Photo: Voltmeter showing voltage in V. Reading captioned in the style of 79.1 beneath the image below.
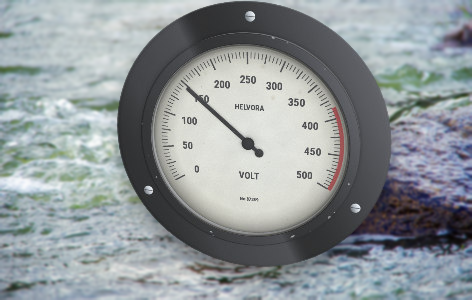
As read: 150
